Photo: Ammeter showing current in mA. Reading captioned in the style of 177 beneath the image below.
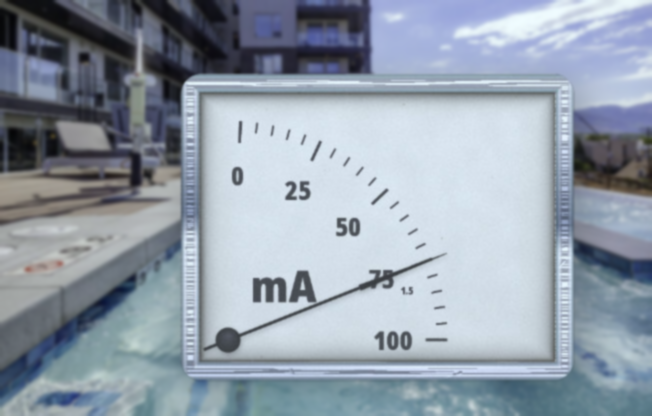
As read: 75
